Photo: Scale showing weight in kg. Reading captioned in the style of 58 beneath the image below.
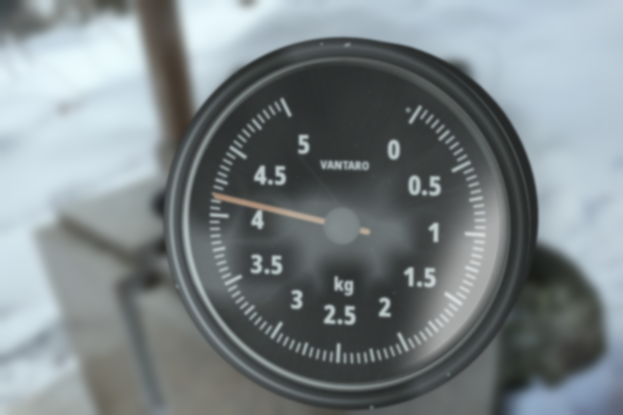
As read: 4.15
